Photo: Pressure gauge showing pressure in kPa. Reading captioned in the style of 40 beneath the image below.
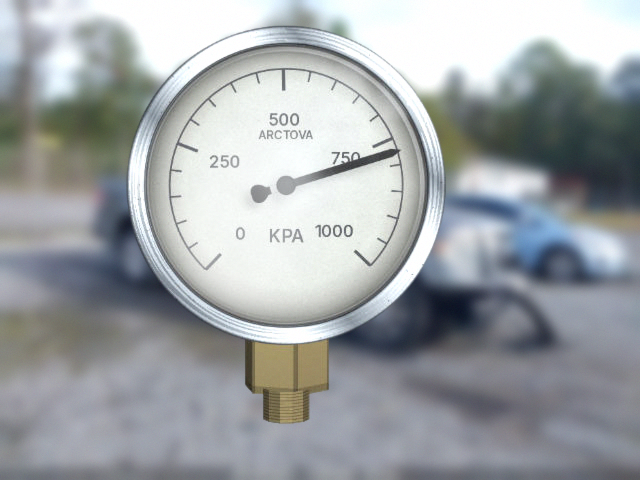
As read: 775
